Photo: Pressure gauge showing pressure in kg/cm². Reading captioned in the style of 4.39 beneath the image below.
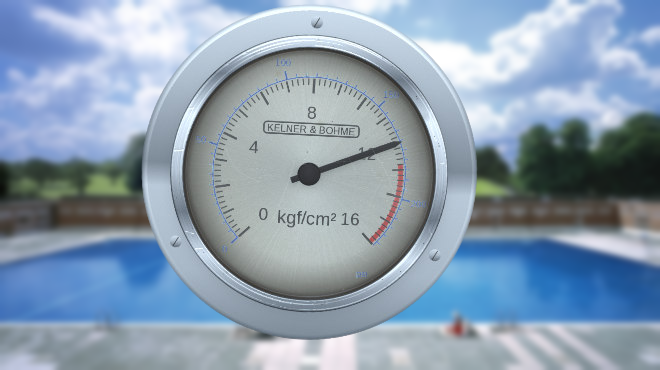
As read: 12
